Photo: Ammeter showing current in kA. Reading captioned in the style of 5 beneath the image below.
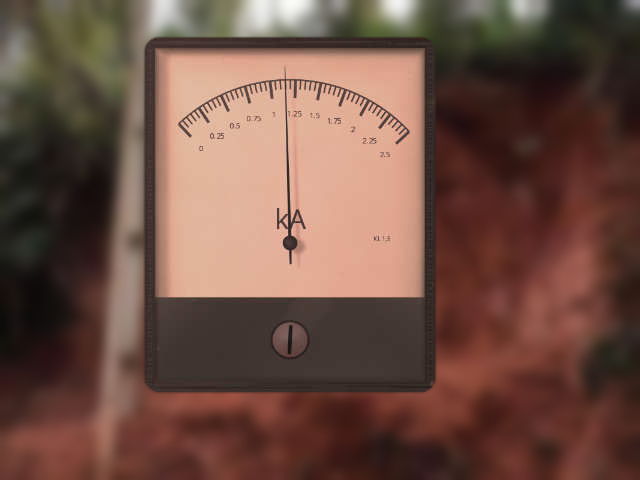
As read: 1.15
